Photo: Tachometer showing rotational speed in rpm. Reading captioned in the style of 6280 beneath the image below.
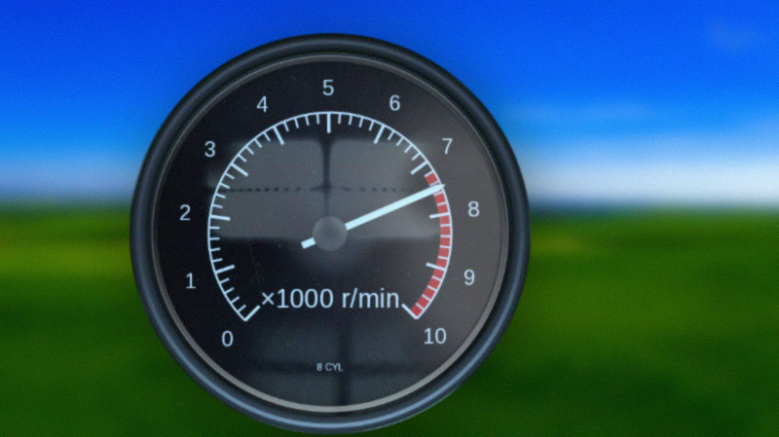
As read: 7500
